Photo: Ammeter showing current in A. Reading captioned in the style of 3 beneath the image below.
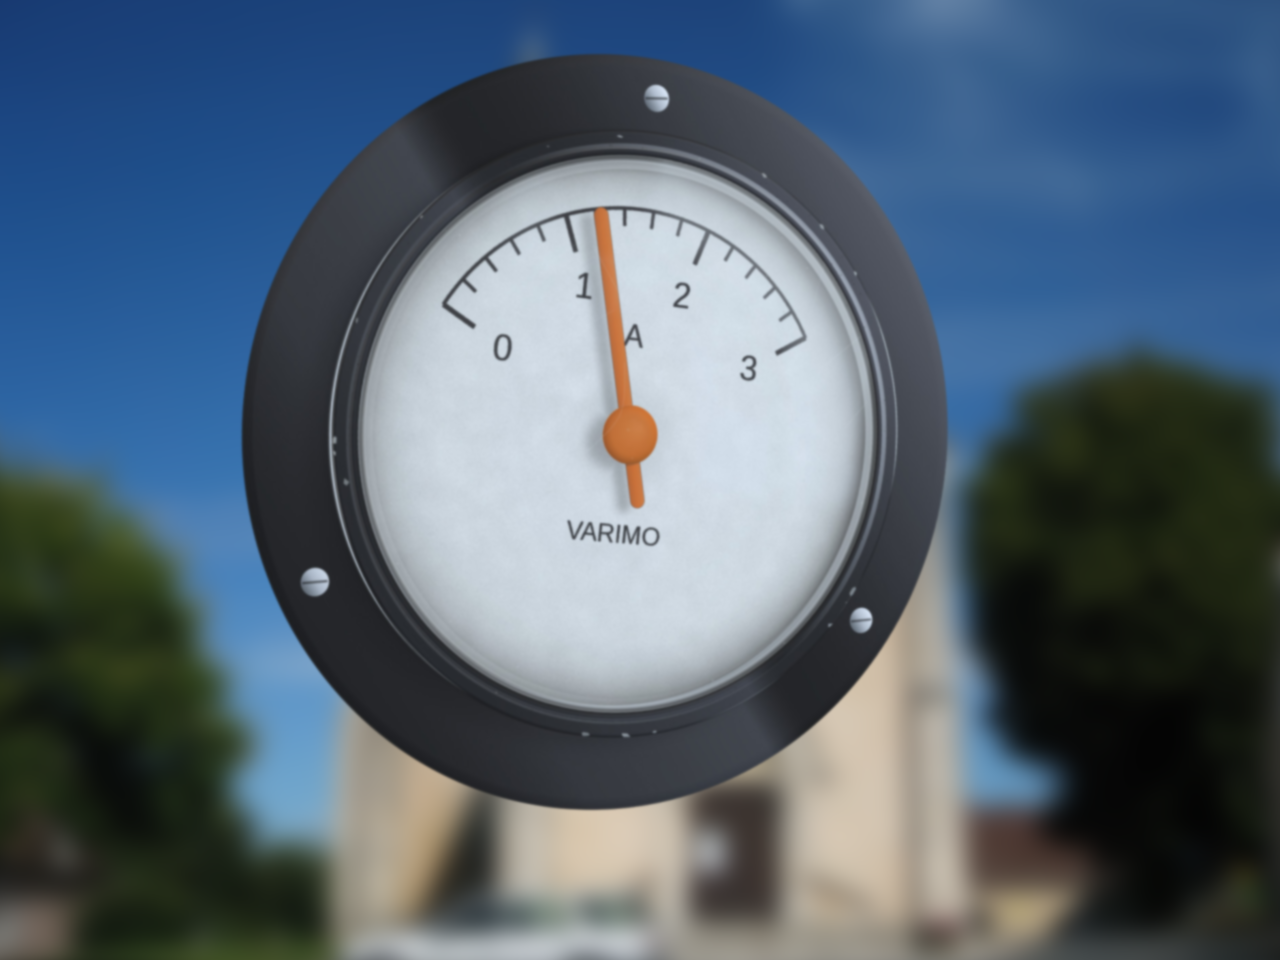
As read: 1.2
